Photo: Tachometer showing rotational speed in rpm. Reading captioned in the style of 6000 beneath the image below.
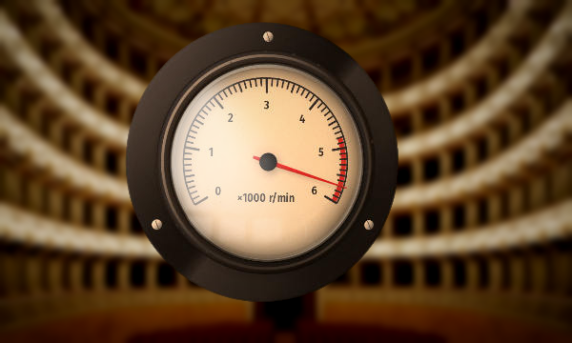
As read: 5700
